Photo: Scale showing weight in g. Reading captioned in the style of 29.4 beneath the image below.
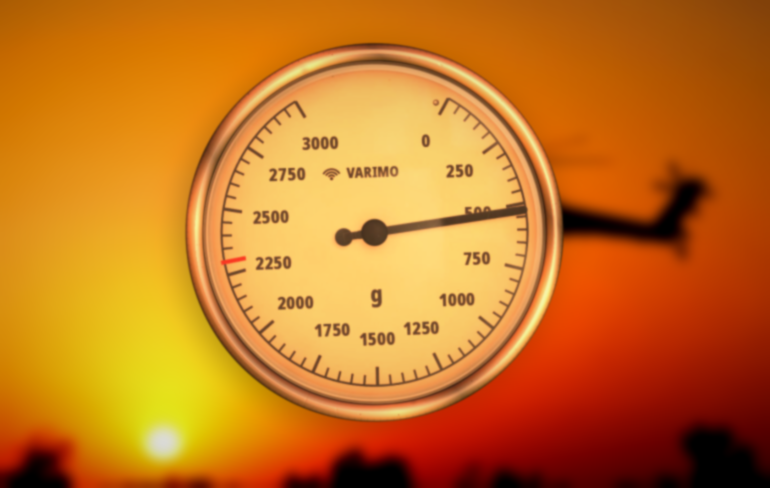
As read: 525
